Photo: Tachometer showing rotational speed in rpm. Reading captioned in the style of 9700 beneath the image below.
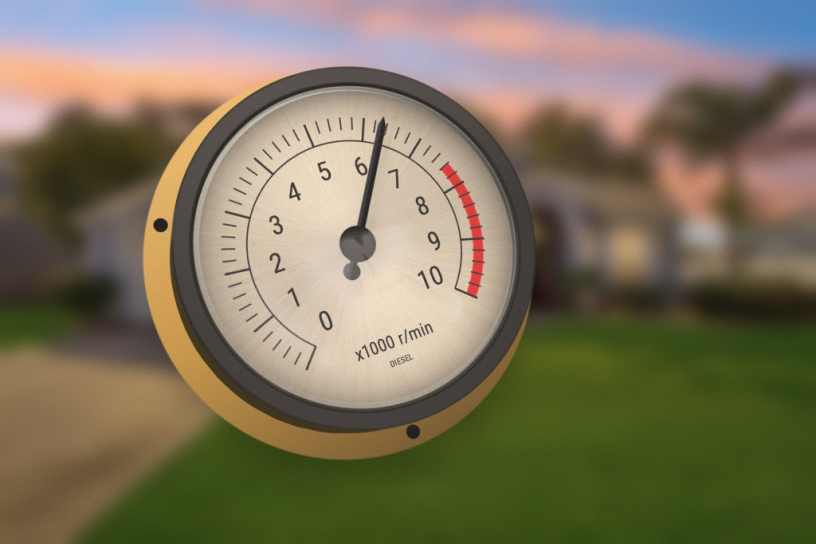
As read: 6300
